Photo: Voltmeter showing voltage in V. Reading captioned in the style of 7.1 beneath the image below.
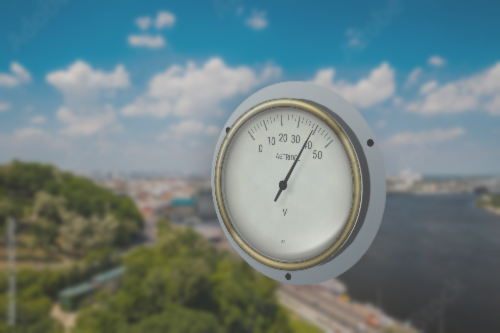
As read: 40
